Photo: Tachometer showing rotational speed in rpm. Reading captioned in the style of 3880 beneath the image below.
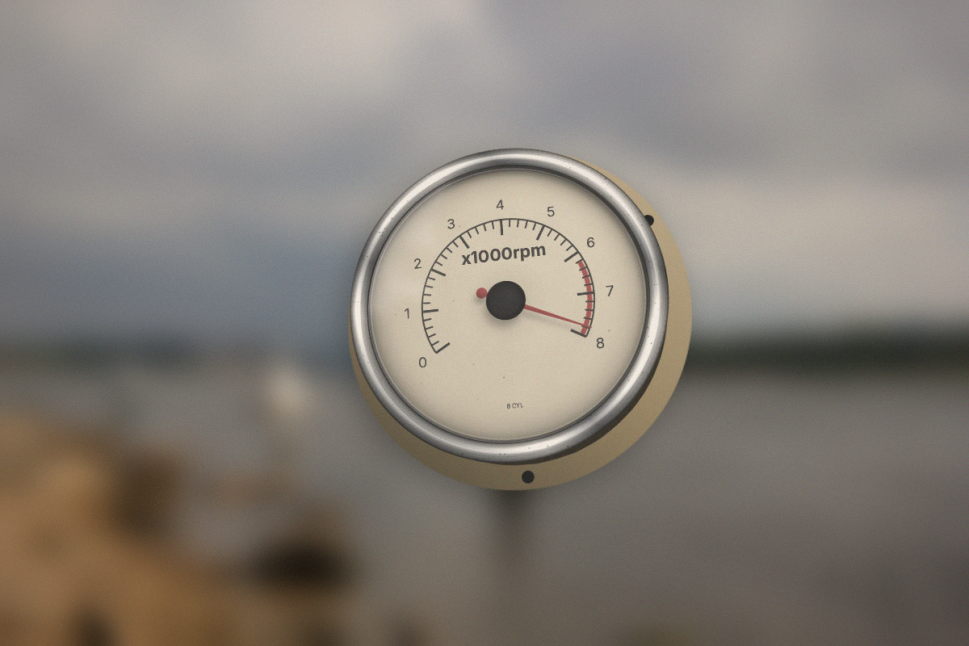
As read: 7800
